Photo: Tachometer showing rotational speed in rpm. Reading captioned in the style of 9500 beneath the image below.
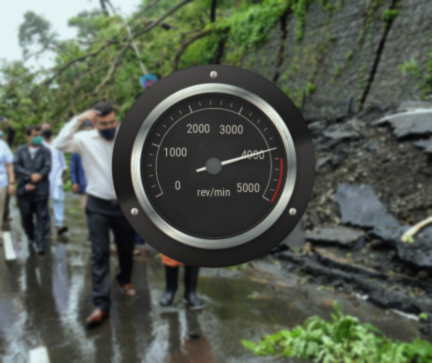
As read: 4000
